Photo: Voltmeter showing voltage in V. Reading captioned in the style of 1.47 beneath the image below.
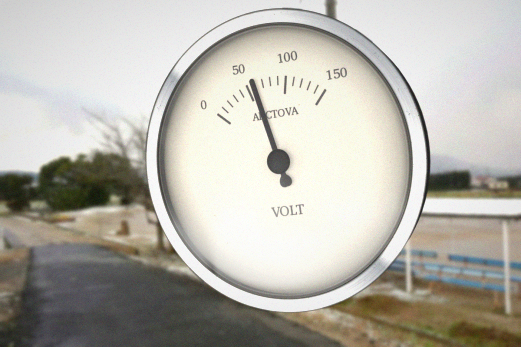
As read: 60
